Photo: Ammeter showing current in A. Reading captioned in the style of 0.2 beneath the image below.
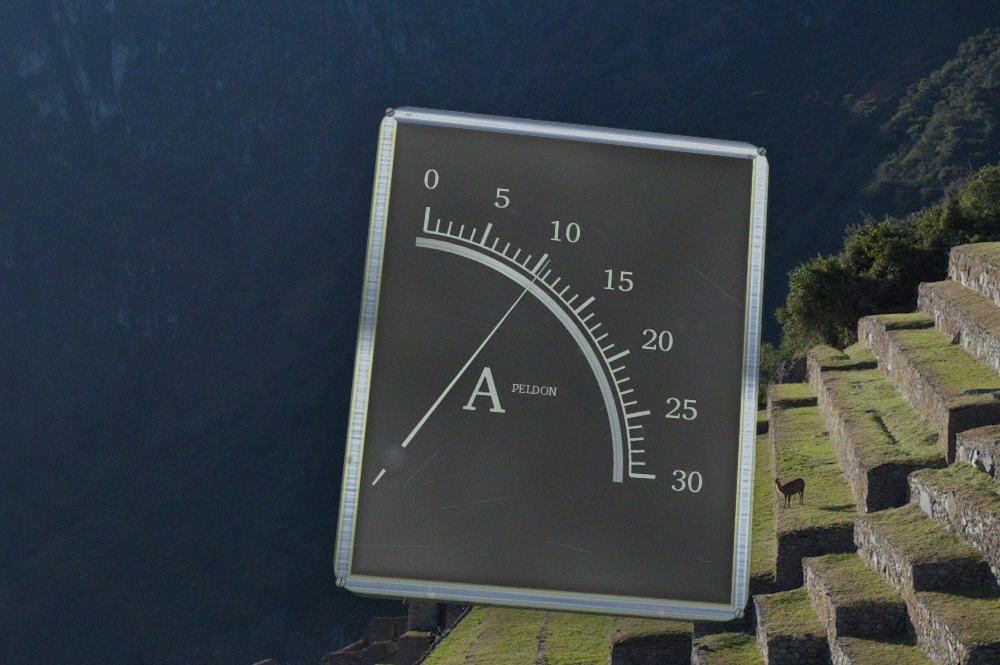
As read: 10.5
